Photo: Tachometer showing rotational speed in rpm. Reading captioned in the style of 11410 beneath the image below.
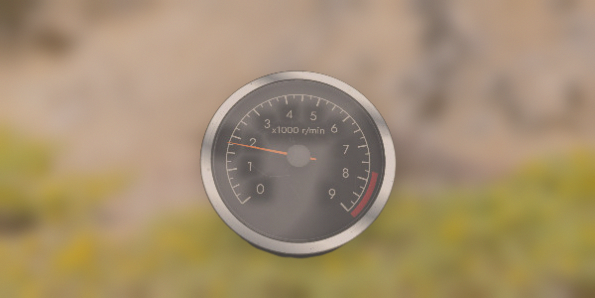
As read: 1750
